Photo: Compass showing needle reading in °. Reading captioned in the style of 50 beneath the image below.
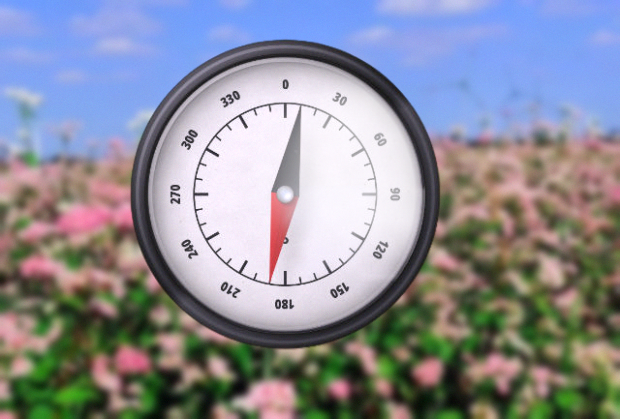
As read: 190
